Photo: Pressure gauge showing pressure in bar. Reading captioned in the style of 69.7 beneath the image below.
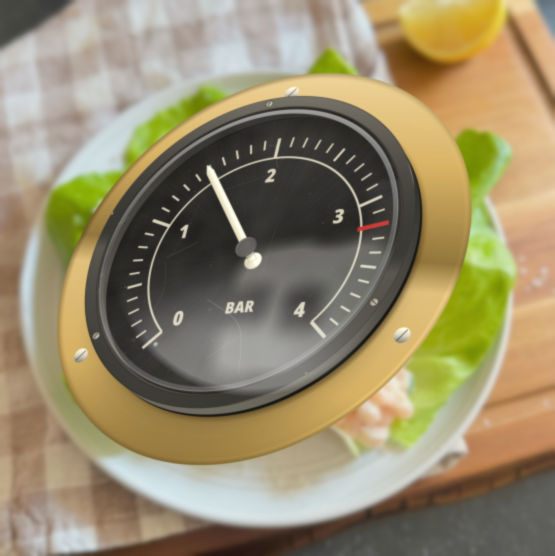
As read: 1.5
